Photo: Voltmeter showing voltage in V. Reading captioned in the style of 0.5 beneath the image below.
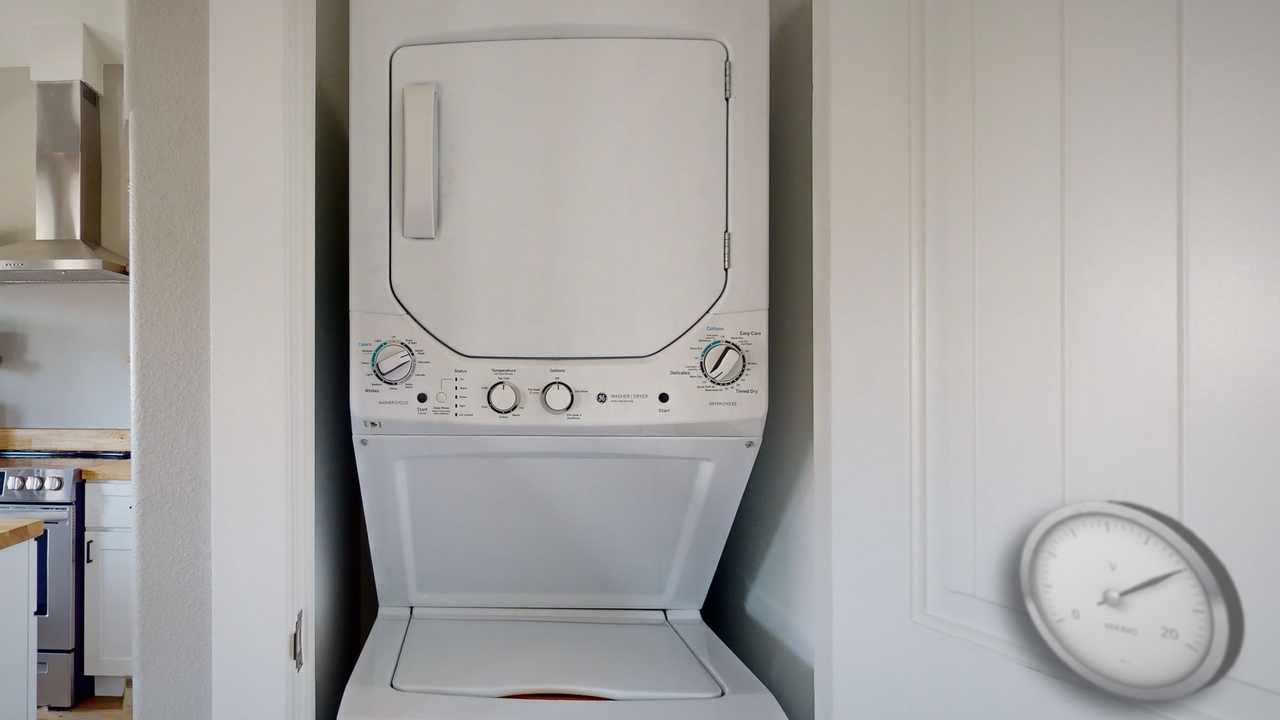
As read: 15
